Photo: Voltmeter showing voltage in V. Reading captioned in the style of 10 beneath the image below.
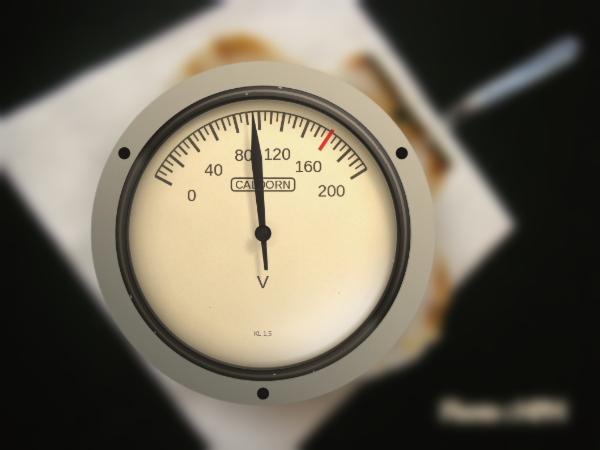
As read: 95
